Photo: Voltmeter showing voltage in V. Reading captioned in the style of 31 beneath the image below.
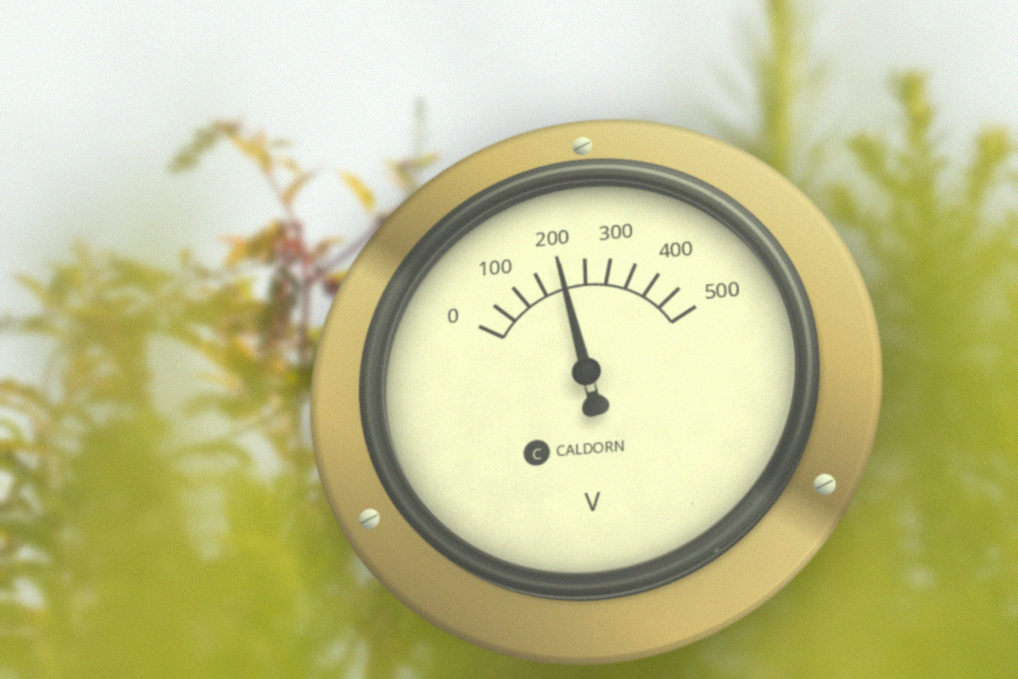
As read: 200
